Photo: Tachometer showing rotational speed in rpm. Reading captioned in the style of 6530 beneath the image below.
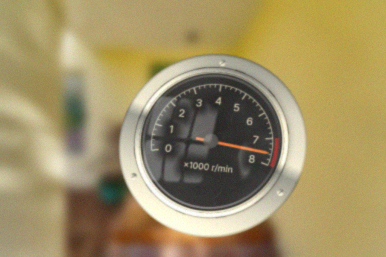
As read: 7600
